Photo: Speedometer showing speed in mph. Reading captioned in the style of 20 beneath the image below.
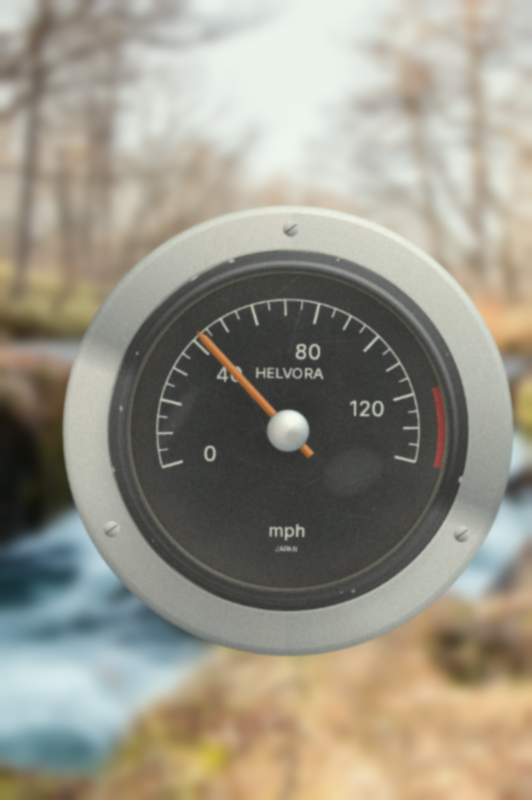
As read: 42.5
